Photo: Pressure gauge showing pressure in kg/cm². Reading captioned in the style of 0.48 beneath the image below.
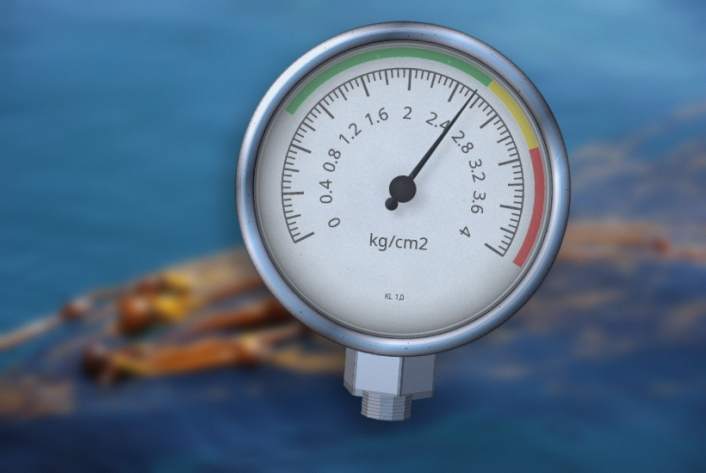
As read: 2.55
